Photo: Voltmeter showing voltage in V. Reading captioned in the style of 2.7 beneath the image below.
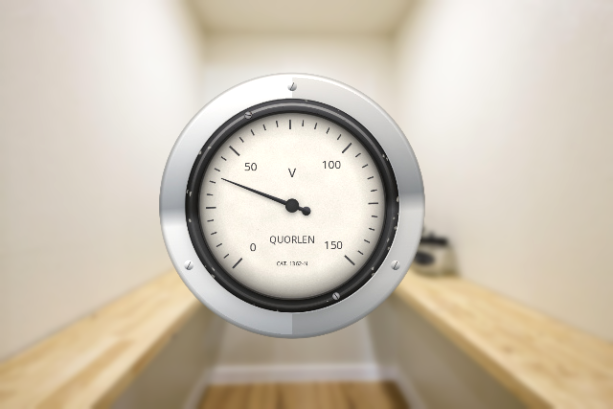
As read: 37.5
